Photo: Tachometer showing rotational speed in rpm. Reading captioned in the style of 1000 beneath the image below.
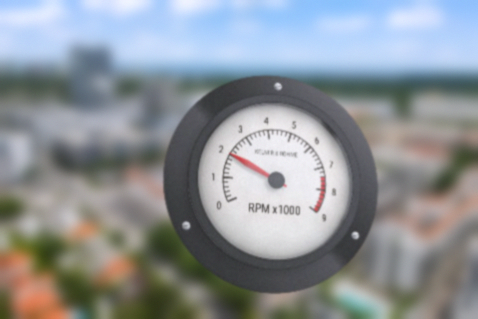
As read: 2000
